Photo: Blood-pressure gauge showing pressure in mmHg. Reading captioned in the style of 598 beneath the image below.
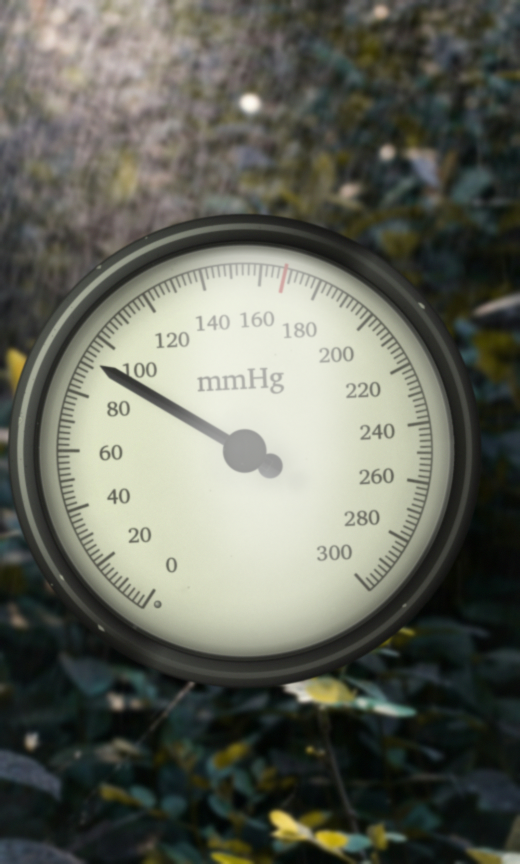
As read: 92
